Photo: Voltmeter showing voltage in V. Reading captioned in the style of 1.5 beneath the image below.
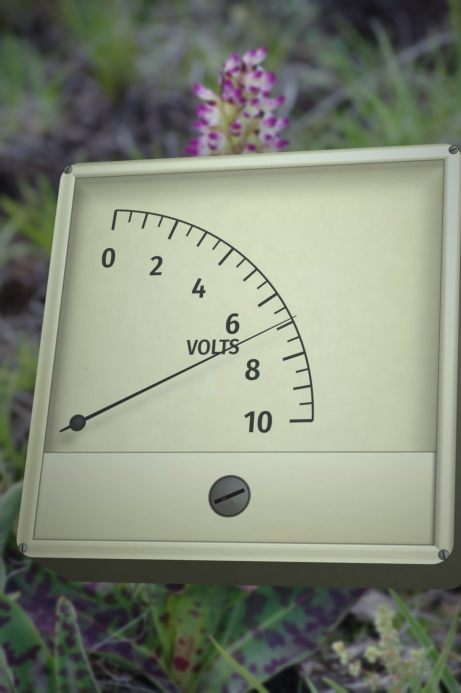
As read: 7
